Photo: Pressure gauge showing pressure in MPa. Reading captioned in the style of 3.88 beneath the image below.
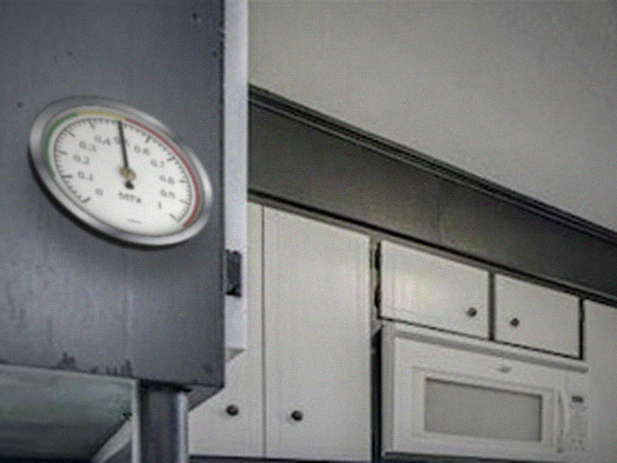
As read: 0.5
